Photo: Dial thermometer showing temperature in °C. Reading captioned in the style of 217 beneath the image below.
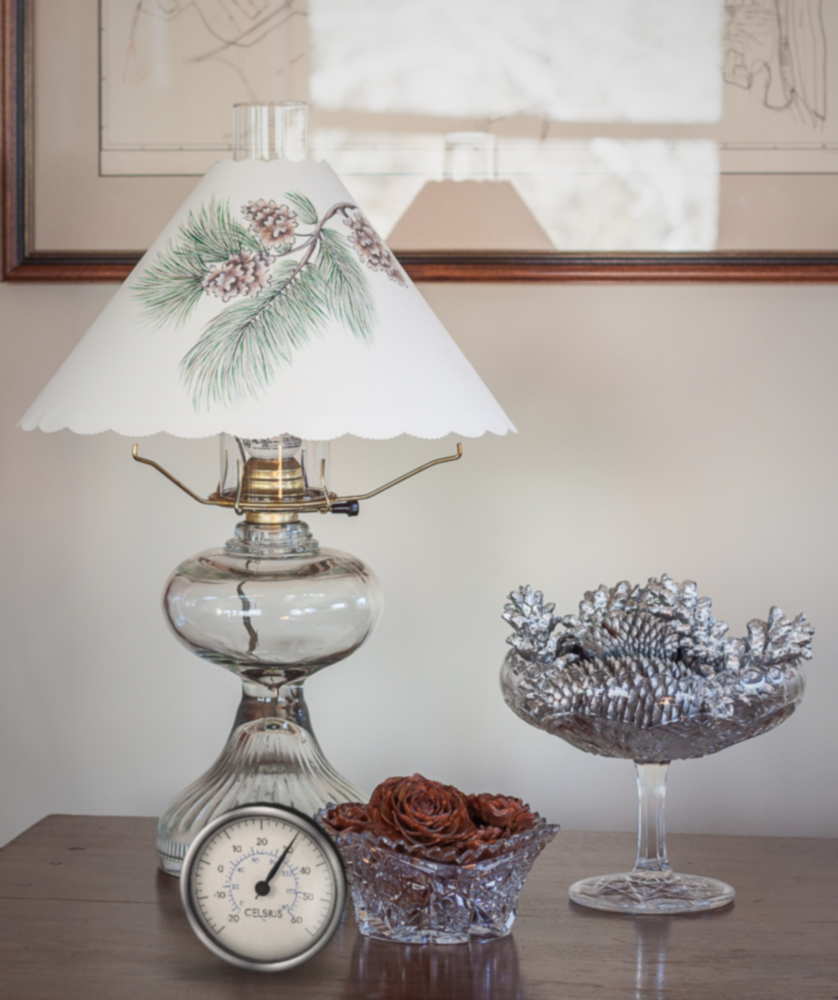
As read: 30
